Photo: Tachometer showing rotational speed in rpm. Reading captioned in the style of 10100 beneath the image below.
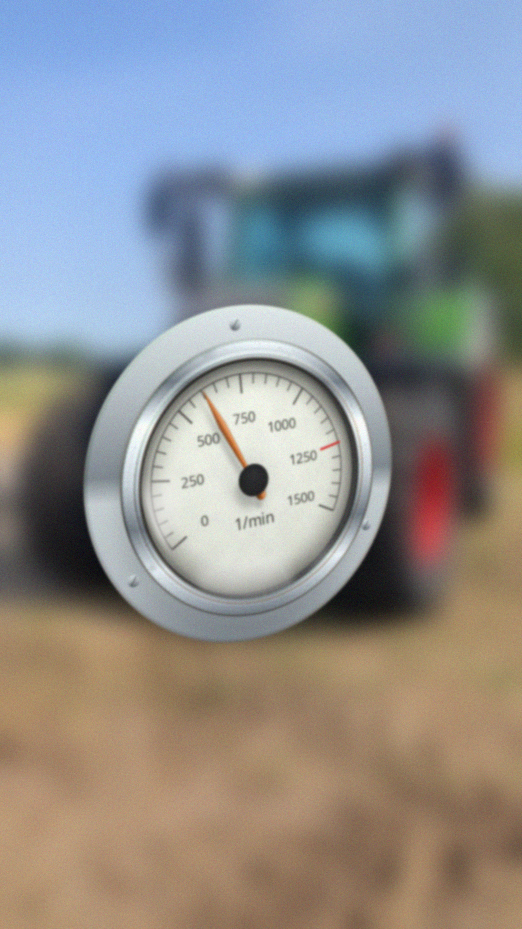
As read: 600
